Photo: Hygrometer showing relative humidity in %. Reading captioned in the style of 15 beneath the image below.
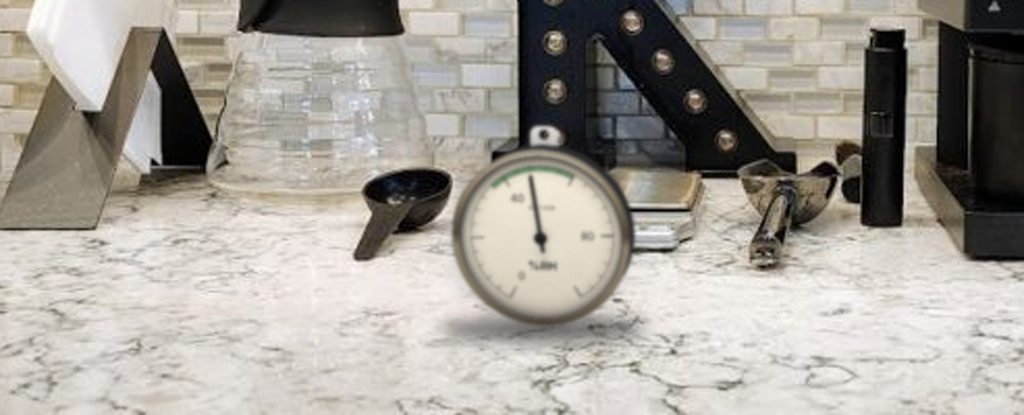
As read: 48
